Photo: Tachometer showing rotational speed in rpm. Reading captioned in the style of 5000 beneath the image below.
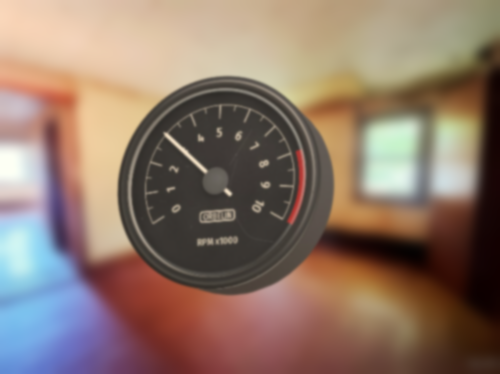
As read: 3000
